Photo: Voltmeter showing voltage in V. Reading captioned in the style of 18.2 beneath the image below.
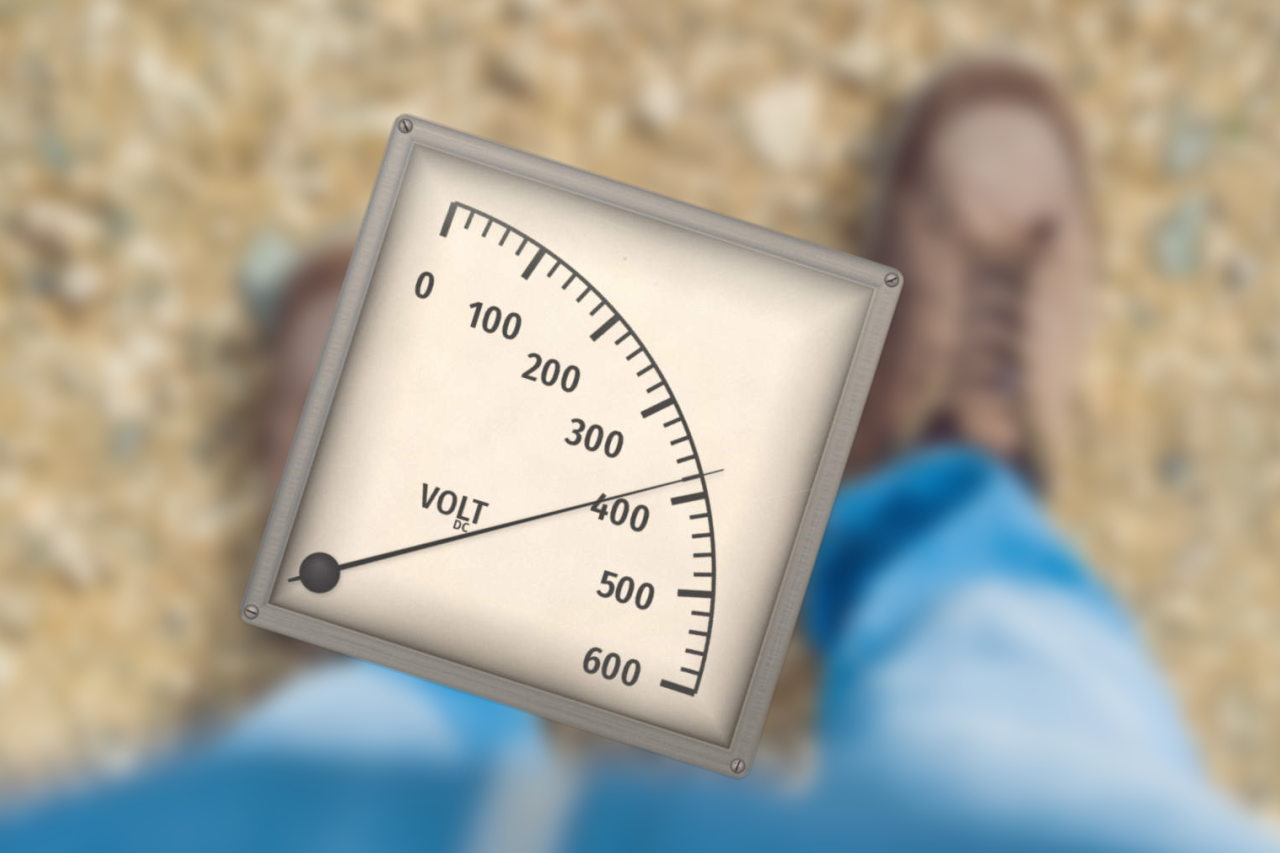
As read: 380
